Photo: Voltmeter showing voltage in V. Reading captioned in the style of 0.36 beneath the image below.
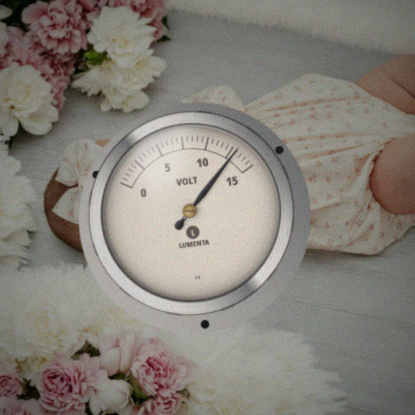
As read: 13
